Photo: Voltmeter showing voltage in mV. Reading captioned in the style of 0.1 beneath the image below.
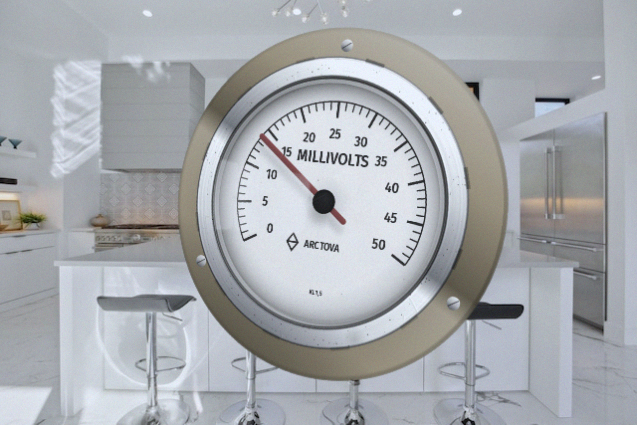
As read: 14
